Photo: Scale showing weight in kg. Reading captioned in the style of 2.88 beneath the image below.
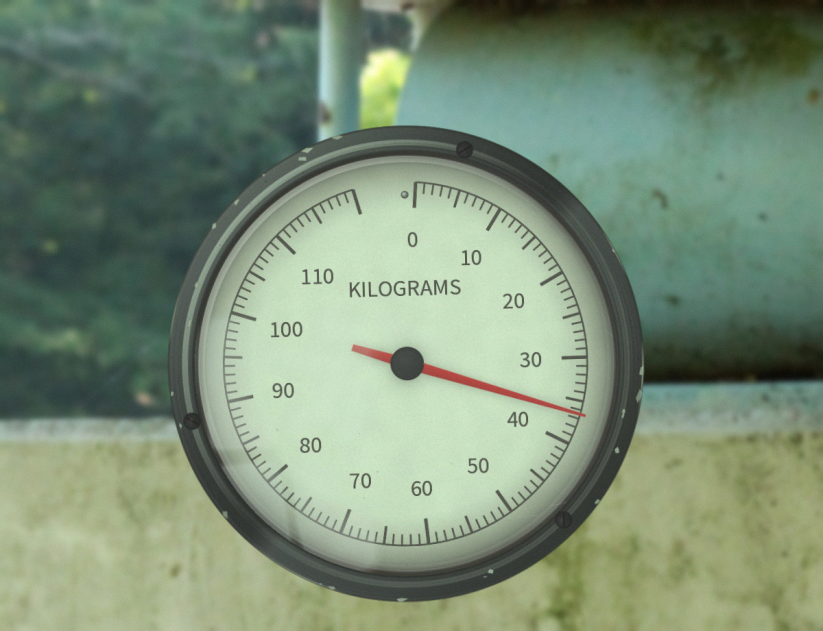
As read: 36.5
